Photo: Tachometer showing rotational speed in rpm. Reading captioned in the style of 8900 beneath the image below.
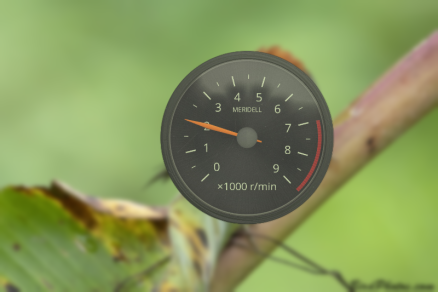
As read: 2000
